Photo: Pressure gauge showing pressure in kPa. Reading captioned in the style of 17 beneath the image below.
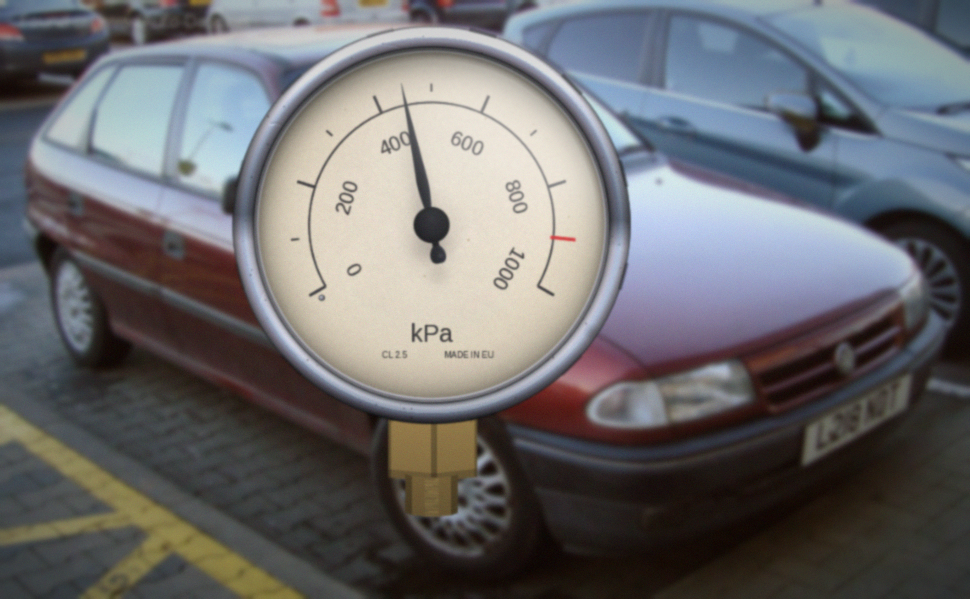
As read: 450
